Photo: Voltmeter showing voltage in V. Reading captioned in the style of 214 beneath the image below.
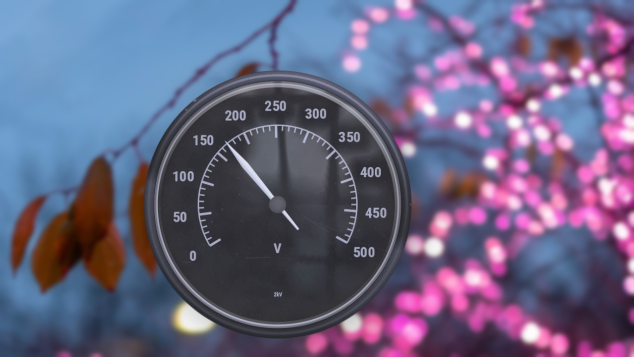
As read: 170
